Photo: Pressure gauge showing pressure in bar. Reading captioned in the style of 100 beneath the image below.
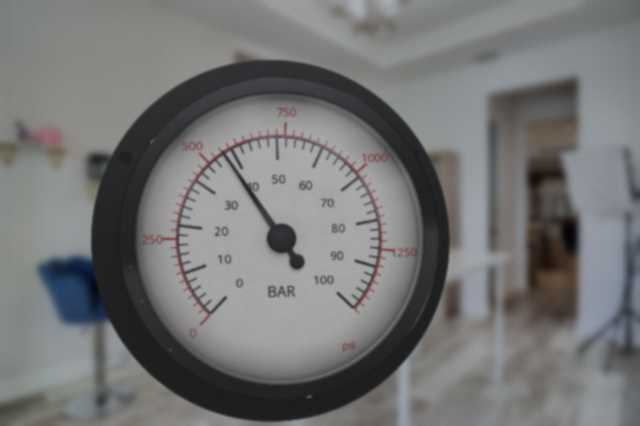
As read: 38
